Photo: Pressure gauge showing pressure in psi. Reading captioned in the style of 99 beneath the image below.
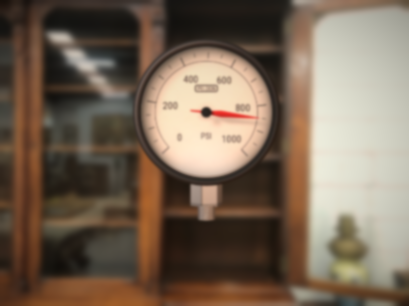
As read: 850
